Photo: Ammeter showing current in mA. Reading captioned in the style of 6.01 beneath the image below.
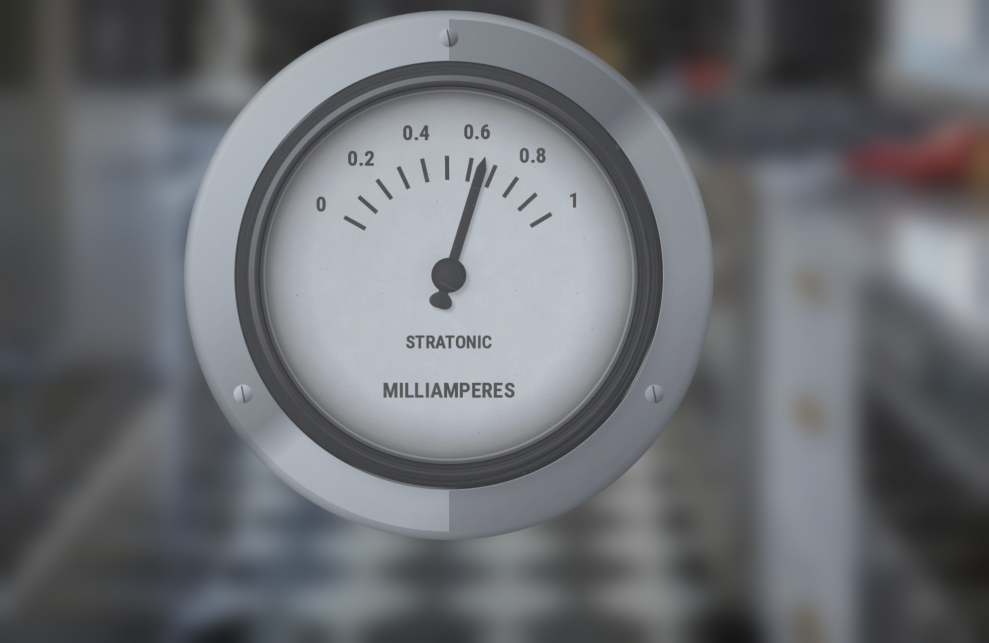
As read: 0.65
